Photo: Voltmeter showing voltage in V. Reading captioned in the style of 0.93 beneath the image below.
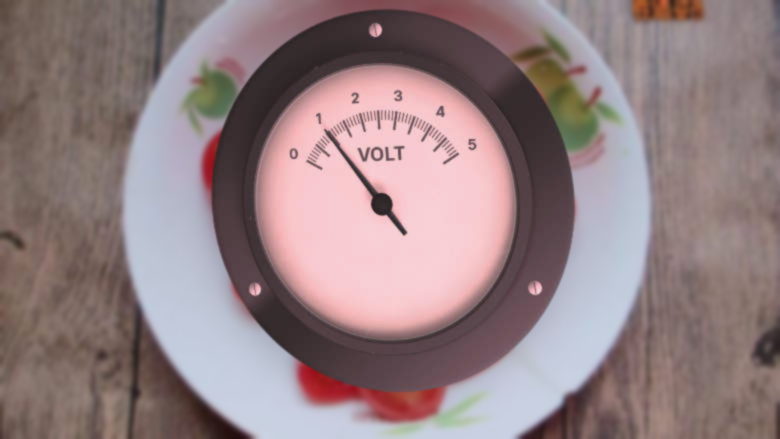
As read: 1
